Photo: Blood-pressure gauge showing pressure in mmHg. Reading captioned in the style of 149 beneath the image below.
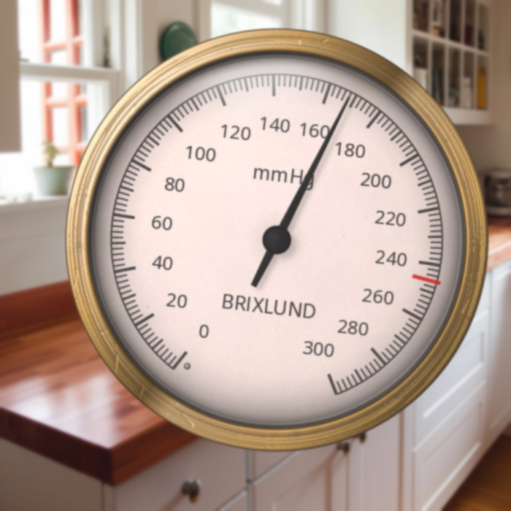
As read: 168
